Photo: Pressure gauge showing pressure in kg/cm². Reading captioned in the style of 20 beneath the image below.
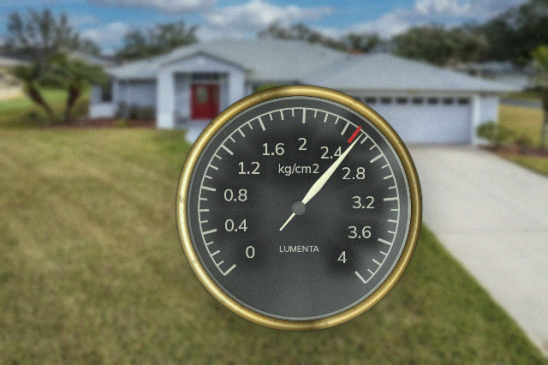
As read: 2.55
